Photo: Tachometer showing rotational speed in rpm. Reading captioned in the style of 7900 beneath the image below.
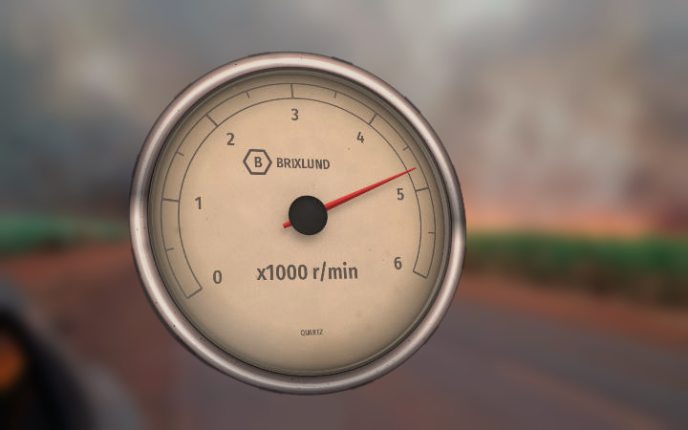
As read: 4750
